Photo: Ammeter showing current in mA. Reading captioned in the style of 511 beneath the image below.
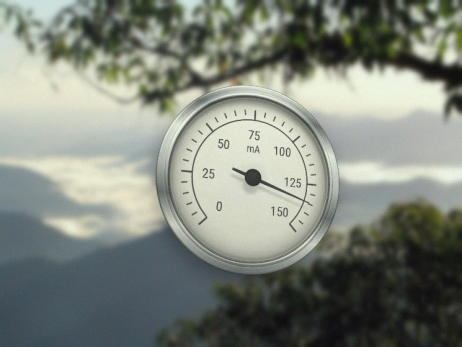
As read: 135
